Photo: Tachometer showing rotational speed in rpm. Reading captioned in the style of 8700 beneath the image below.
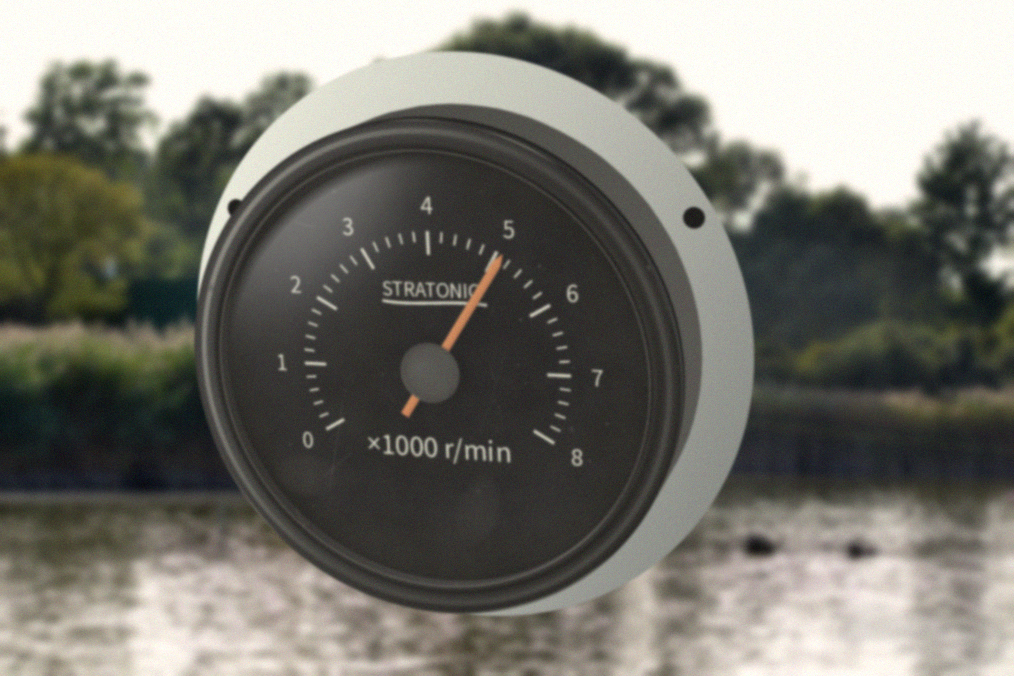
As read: 5100
